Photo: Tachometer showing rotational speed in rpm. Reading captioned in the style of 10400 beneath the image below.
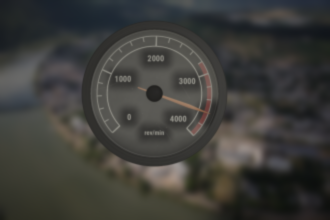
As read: 3600
